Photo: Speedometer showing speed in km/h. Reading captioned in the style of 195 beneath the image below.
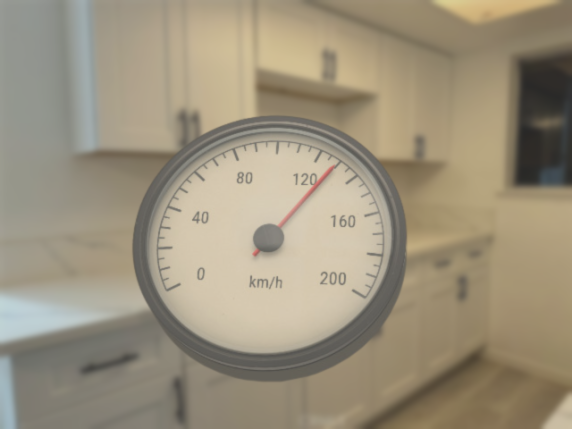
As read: 130
